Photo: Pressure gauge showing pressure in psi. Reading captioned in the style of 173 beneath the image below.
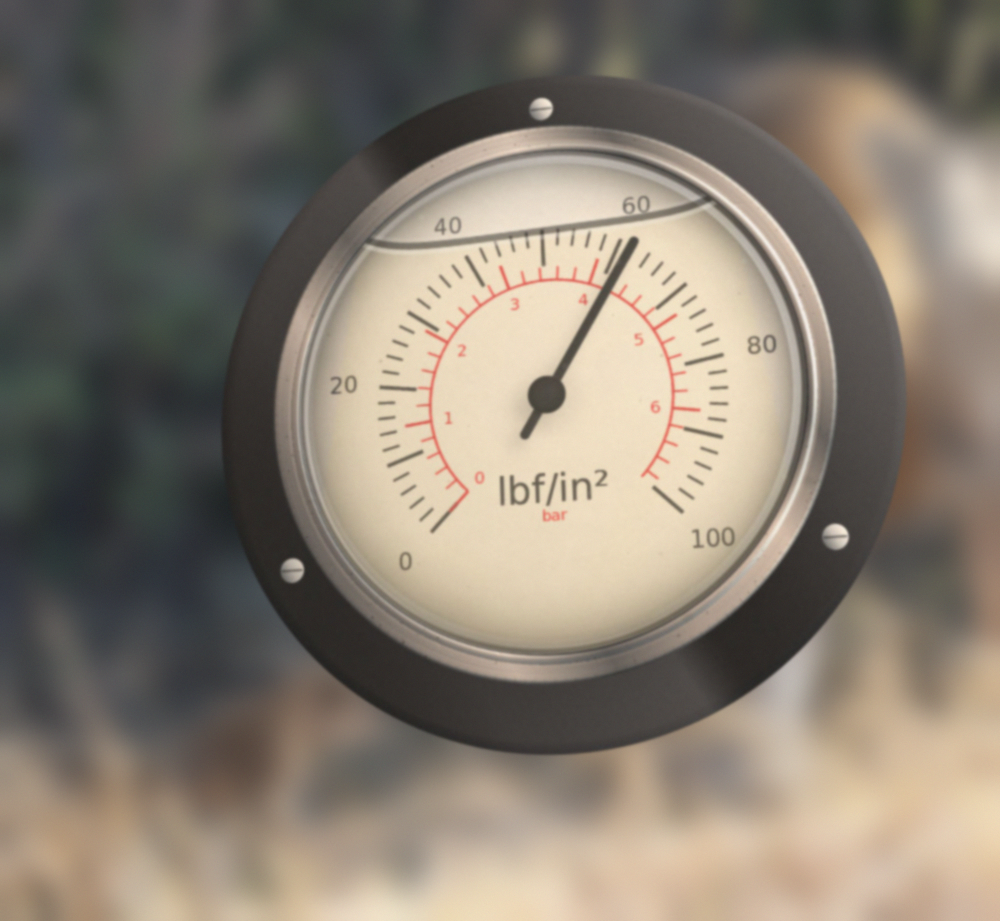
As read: 62
